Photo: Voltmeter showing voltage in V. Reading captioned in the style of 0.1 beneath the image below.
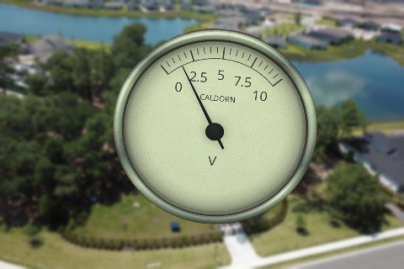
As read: 1.5
